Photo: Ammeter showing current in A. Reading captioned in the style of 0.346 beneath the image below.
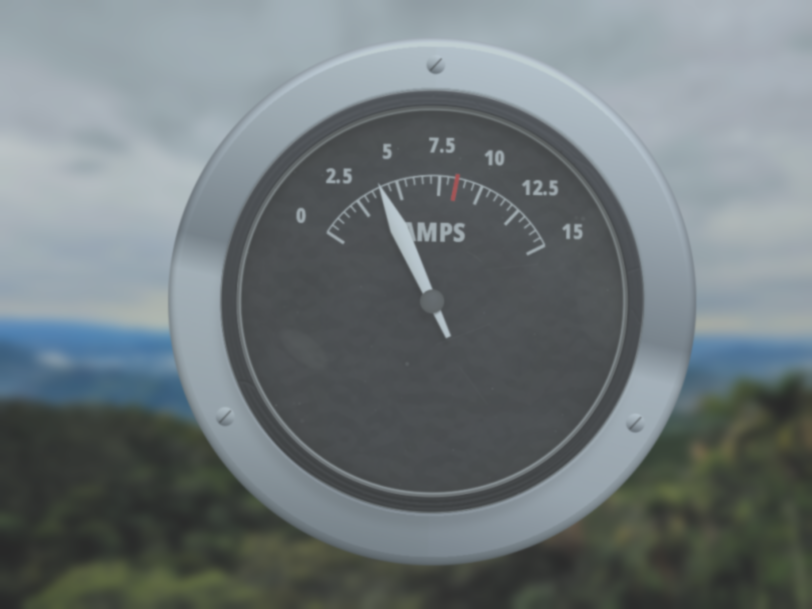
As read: 4
